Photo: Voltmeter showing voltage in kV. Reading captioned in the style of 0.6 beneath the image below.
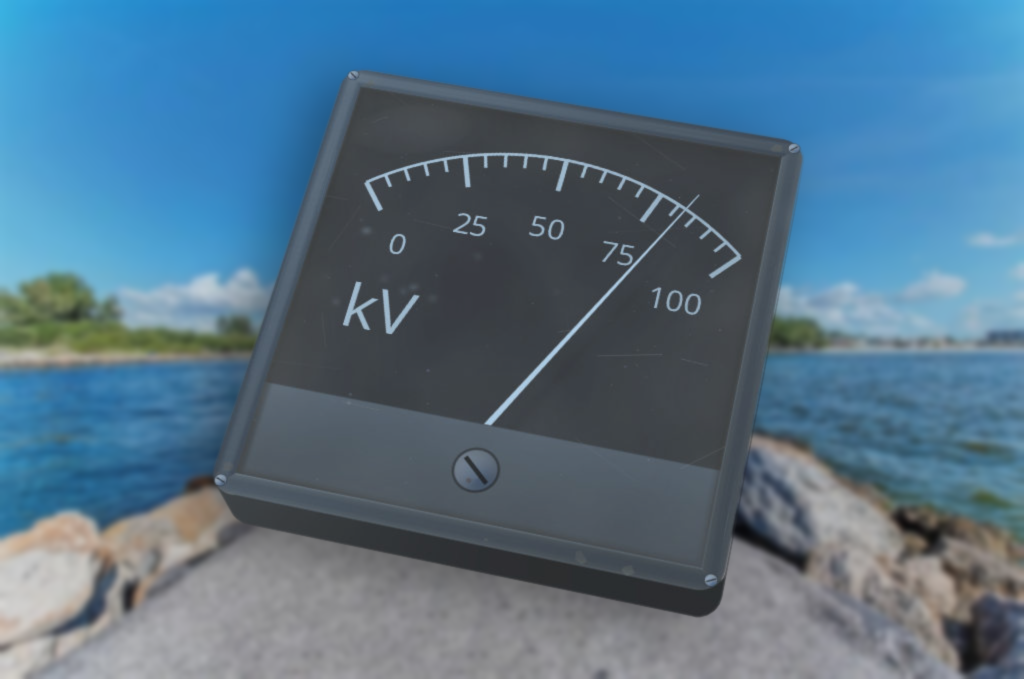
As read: 82.5
